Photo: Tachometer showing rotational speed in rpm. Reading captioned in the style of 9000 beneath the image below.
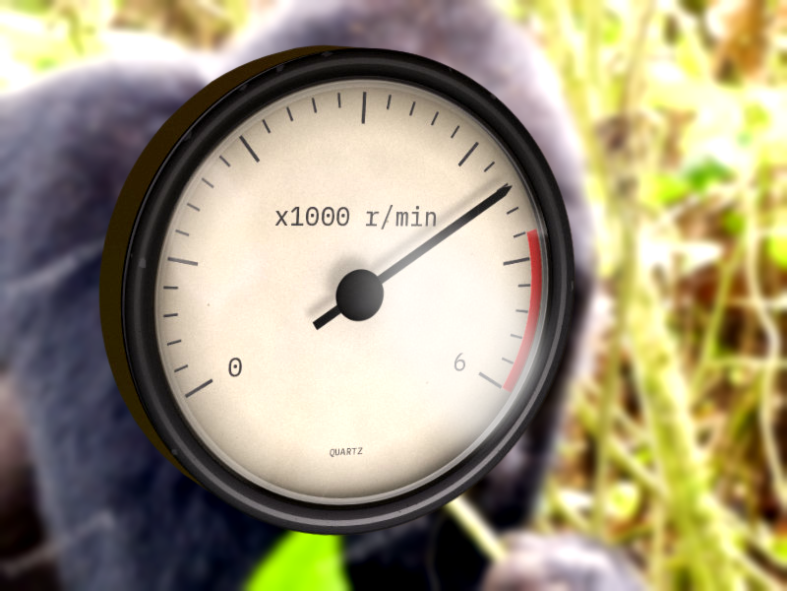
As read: 4400
